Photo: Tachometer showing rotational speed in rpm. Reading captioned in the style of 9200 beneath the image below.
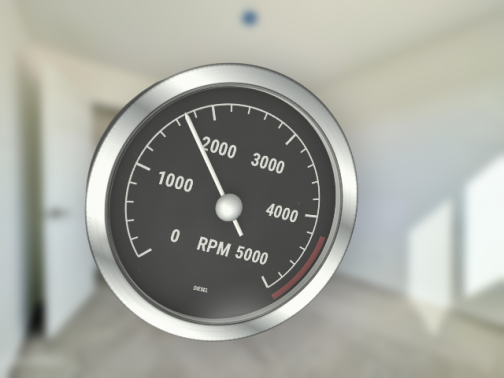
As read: 1700
